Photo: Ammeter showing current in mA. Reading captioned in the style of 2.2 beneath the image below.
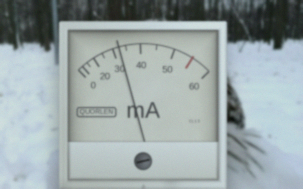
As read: 32.5
